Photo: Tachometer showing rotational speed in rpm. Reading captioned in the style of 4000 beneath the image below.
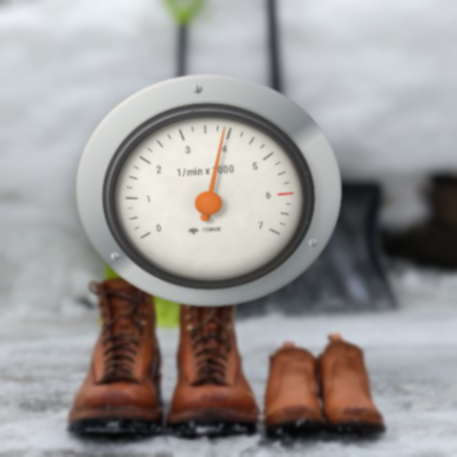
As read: 3875
